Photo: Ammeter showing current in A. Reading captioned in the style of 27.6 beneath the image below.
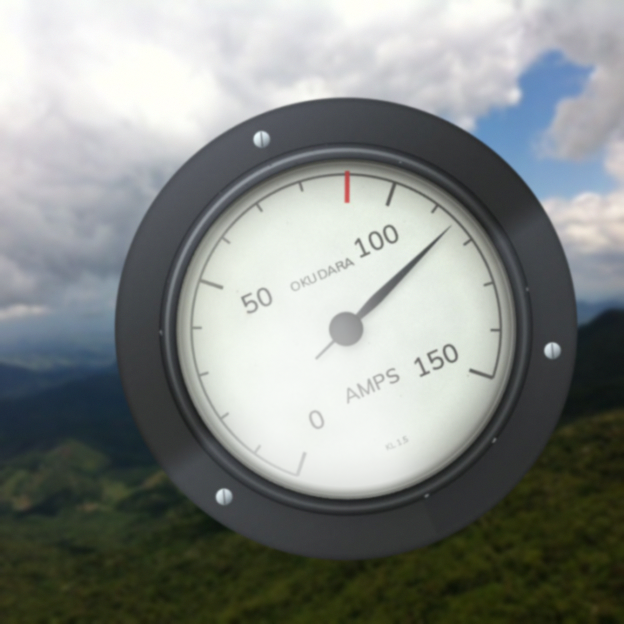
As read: 115
